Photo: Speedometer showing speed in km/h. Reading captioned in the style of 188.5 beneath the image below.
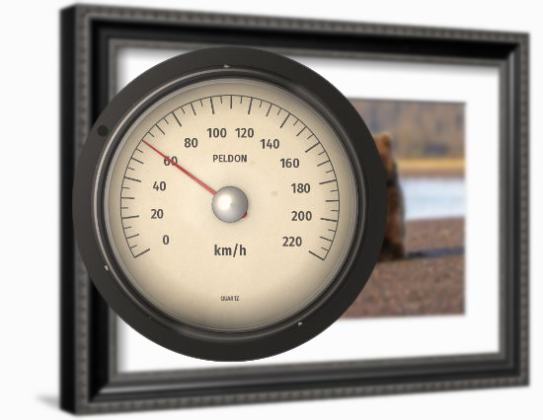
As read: 60
